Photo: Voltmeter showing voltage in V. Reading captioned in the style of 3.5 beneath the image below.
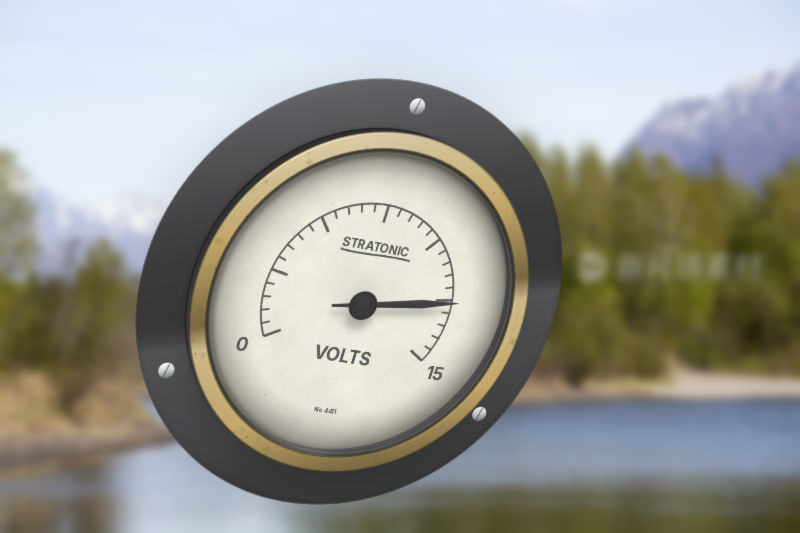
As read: 12.5
